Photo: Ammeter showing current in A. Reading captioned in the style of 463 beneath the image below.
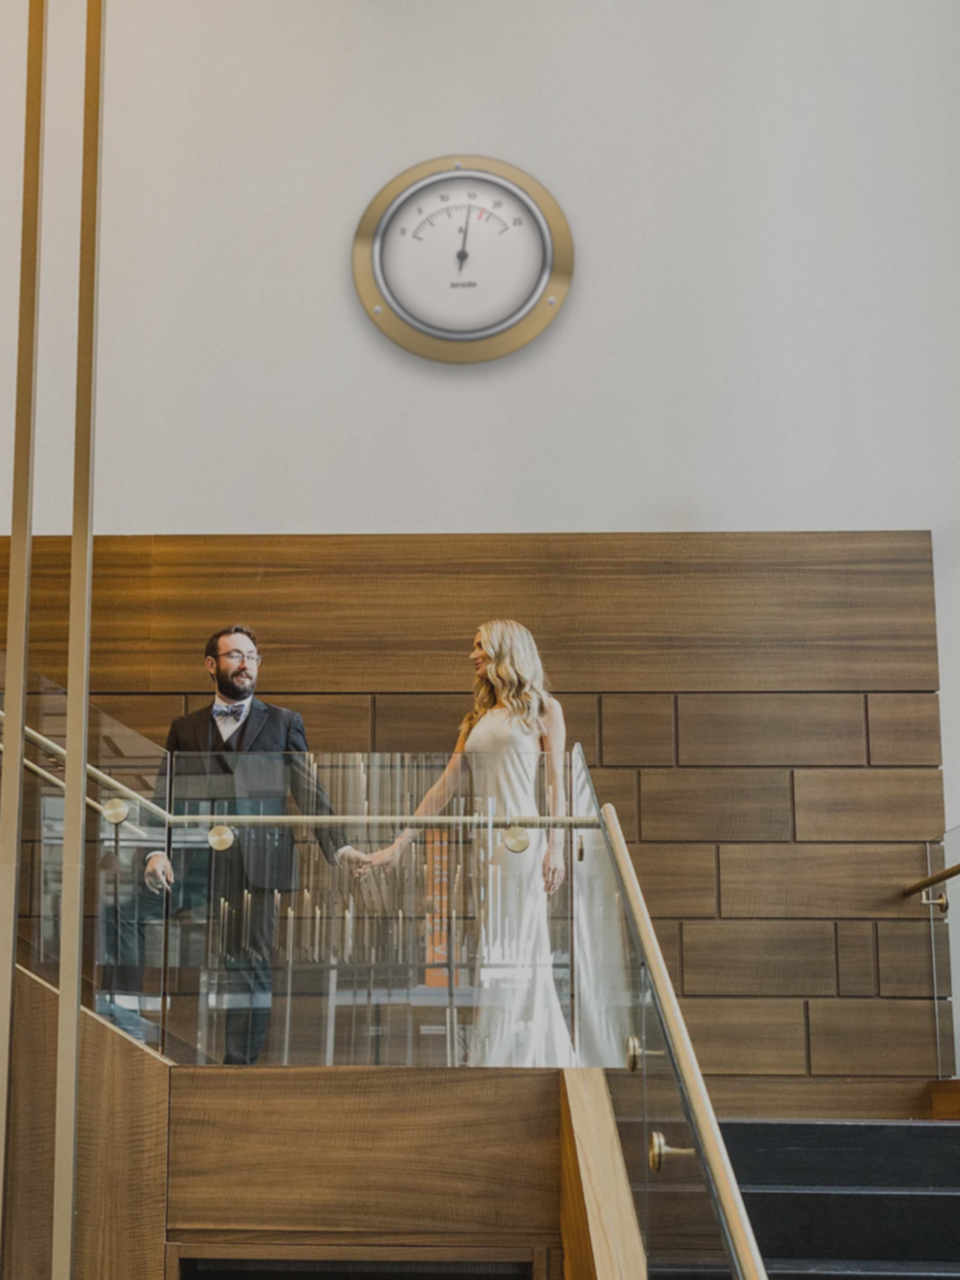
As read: 15
